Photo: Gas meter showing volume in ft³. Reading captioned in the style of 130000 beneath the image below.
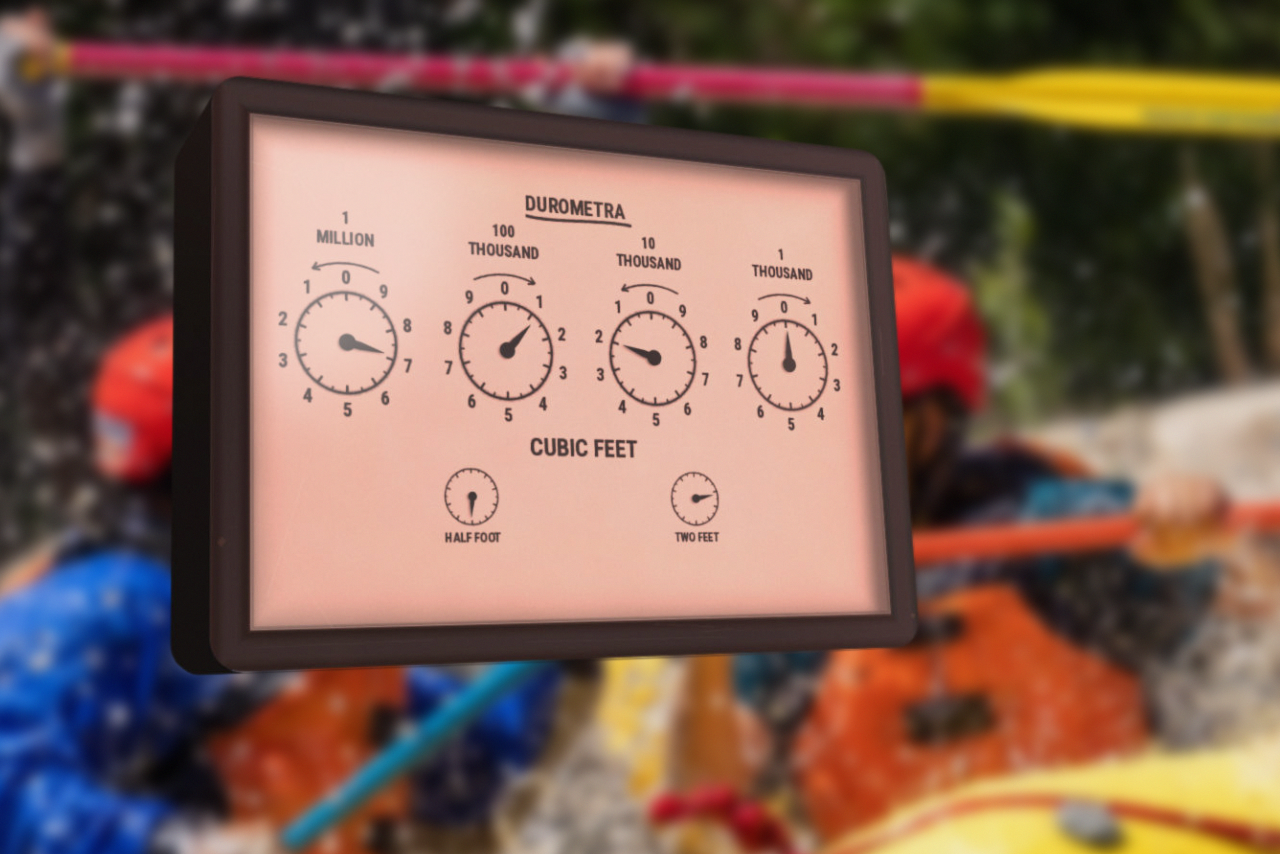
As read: 712000
